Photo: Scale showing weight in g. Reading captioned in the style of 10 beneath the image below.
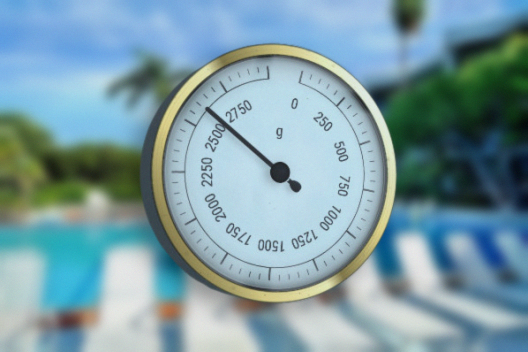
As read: 2600
